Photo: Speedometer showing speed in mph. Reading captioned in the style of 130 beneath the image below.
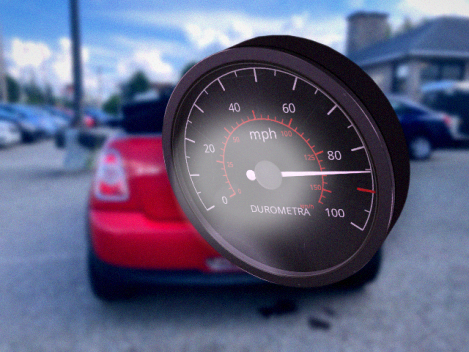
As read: 85
